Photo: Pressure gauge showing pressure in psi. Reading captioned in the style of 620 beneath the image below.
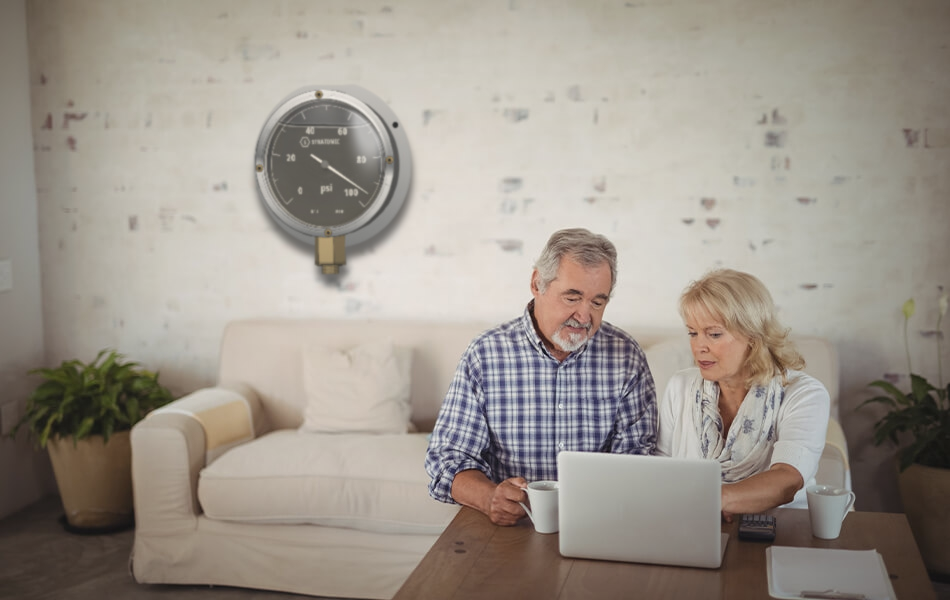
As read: 95
